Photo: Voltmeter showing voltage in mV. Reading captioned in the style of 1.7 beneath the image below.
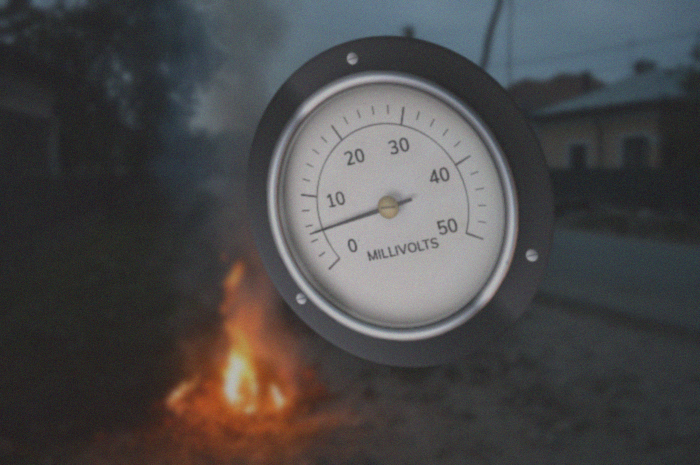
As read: 5
